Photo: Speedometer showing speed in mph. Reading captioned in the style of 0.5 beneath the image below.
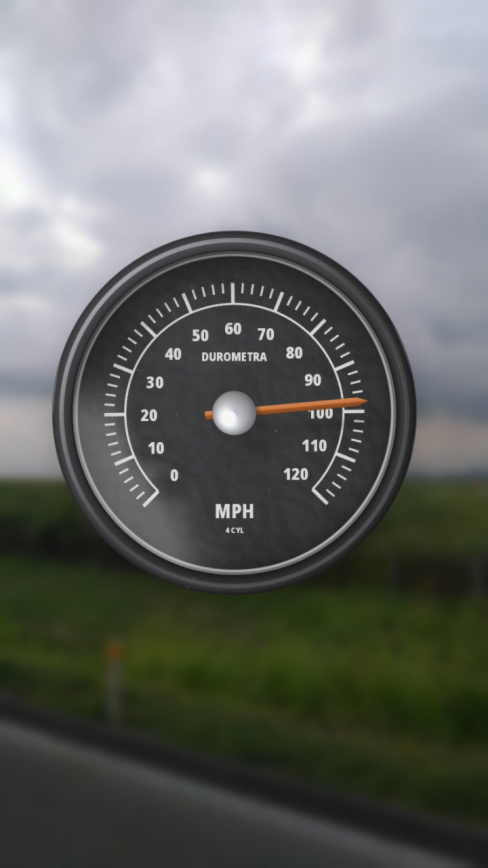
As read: 98
